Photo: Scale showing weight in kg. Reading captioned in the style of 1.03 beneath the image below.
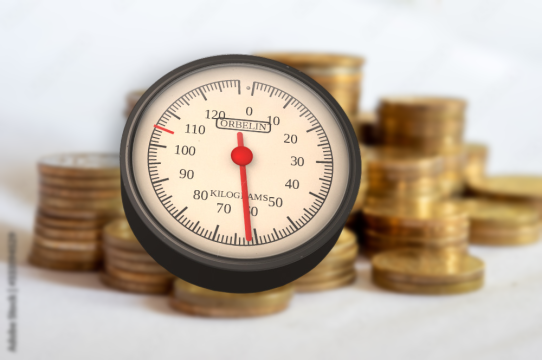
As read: 62
